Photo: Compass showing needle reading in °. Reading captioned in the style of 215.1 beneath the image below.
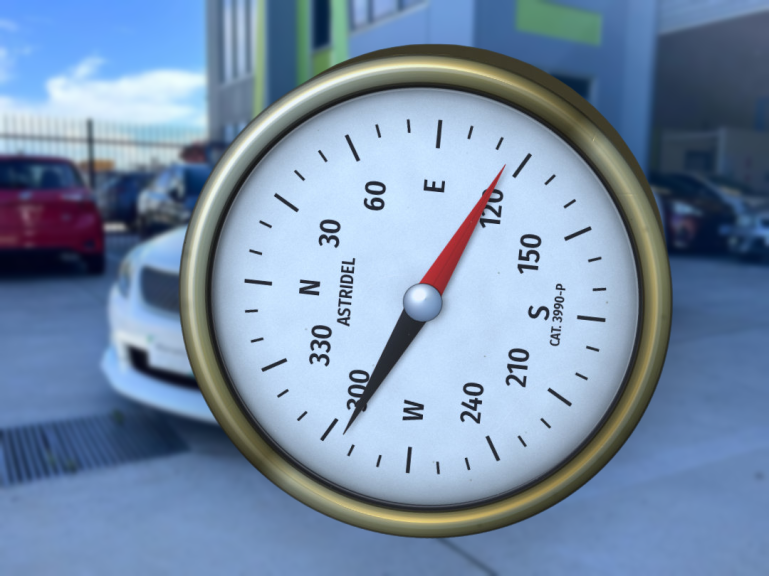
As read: 115
